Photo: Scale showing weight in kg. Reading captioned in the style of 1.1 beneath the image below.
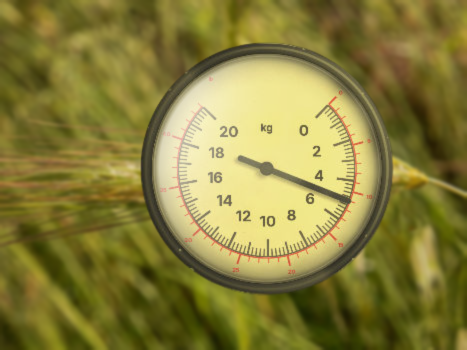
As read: 5
